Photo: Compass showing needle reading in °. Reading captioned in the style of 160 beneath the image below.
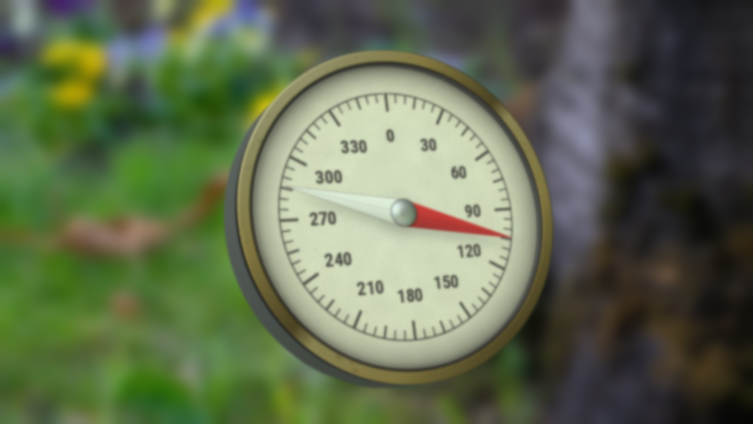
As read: 105
